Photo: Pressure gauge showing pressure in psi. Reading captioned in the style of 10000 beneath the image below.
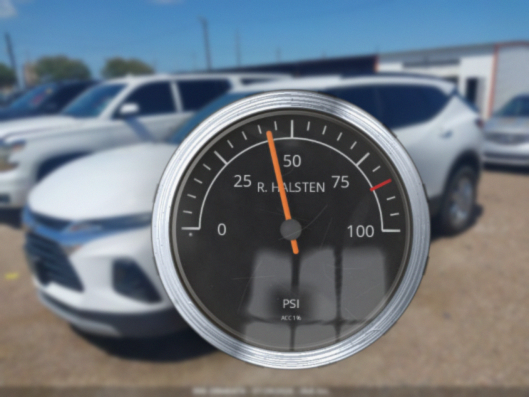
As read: 42.5
